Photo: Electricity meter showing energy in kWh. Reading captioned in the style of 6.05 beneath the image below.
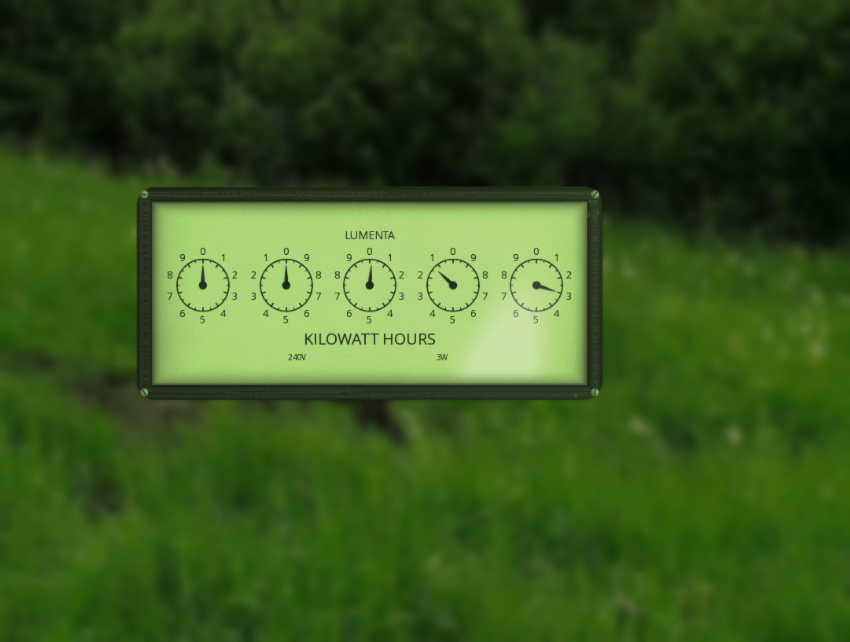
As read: 13
